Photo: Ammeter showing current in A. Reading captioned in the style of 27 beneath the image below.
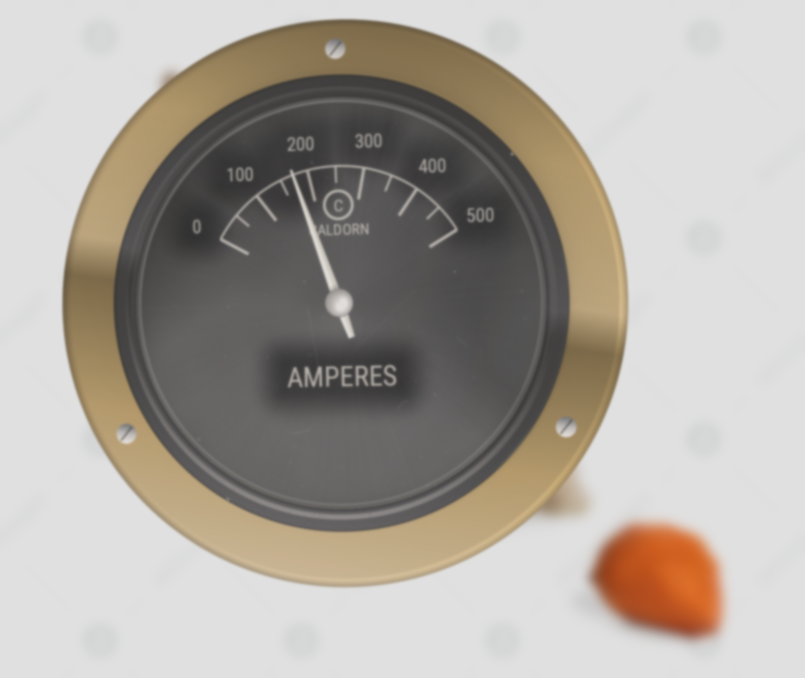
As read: 175
